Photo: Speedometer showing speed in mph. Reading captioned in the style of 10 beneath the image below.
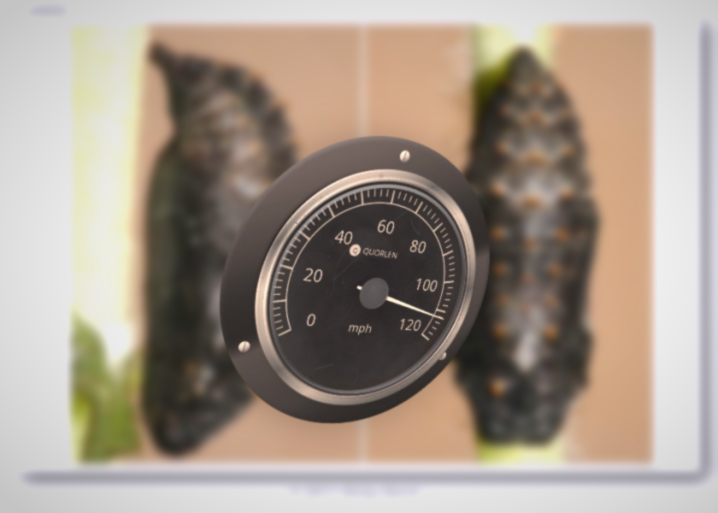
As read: 112
